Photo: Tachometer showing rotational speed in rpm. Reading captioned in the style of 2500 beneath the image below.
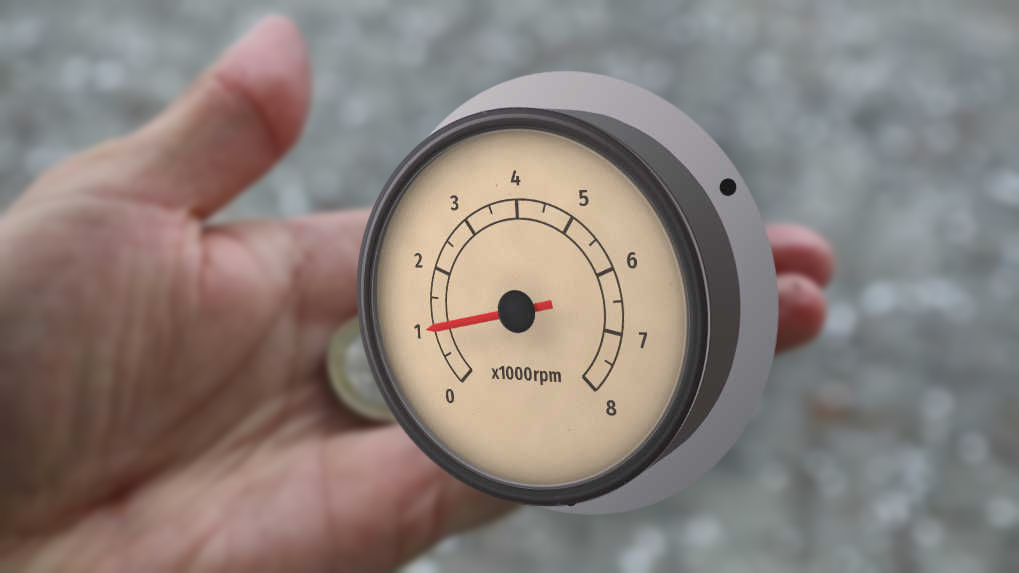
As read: 1000
